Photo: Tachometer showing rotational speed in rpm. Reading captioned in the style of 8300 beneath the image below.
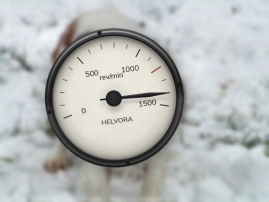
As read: 1400
